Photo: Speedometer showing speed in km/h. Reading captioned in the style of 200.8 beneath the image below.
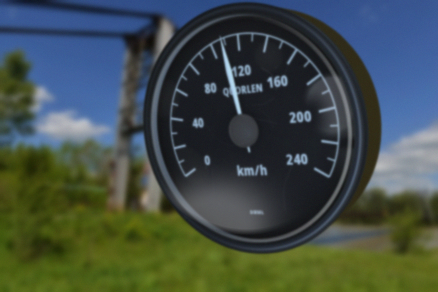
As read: 110
